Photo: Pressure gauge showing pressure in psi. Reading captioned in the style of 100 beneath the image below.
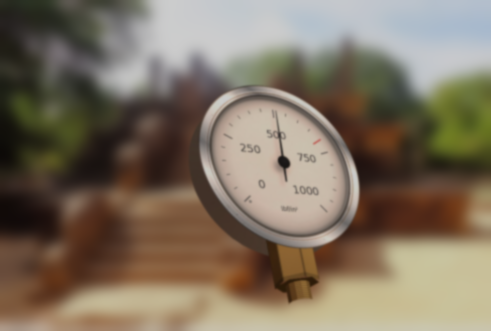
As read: 500
